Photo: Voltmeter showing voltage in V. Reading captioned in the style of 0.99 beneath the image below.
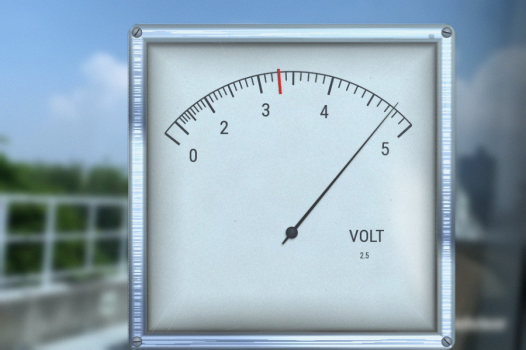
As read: 4.75
